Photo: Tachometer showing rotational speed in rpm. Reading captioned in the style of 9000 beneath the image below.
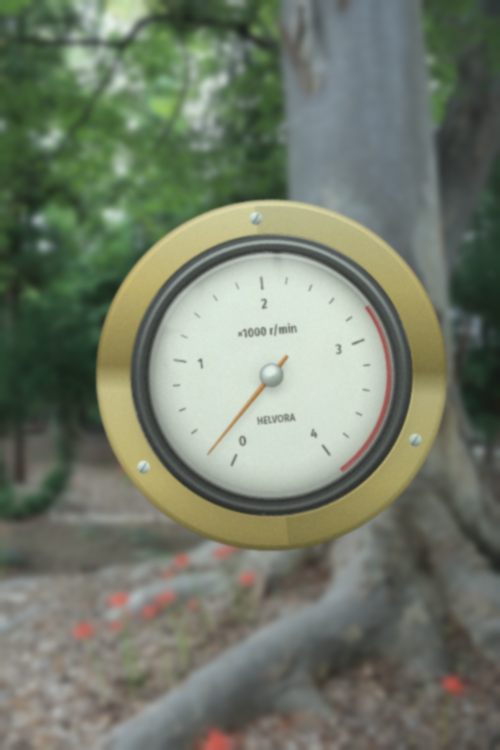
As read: 200
